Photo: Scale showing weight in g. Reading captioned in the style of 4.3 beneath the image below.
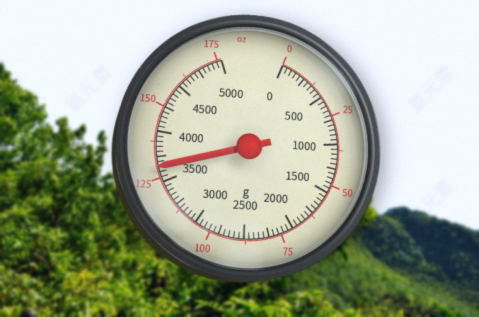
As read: 3650
